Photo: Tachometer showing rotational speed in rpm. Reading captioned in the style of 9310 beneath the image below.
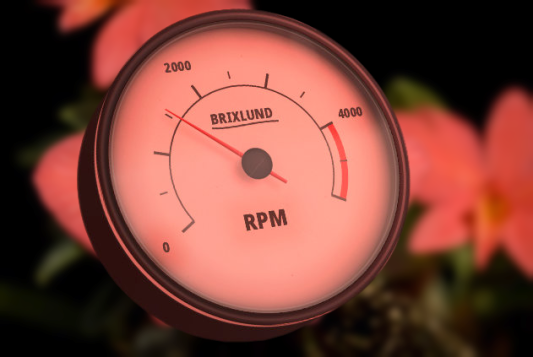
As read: 1500
